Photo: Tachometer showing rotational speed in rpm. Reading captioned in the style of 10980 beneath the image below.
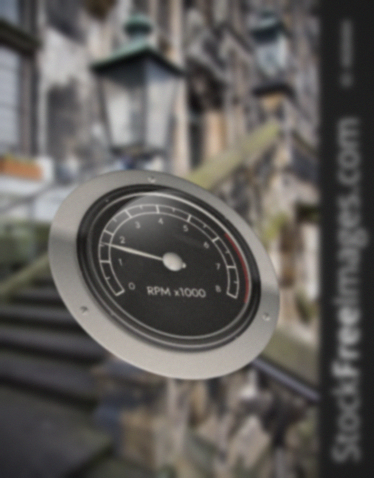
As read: 1500
